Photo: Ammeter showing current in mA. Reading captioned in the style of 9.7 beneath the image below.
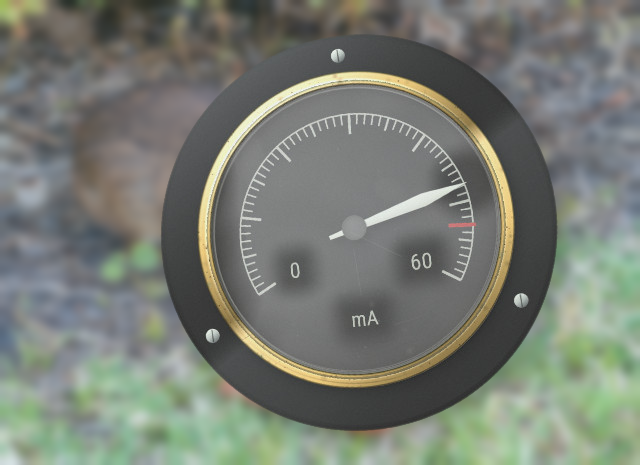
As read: 48
